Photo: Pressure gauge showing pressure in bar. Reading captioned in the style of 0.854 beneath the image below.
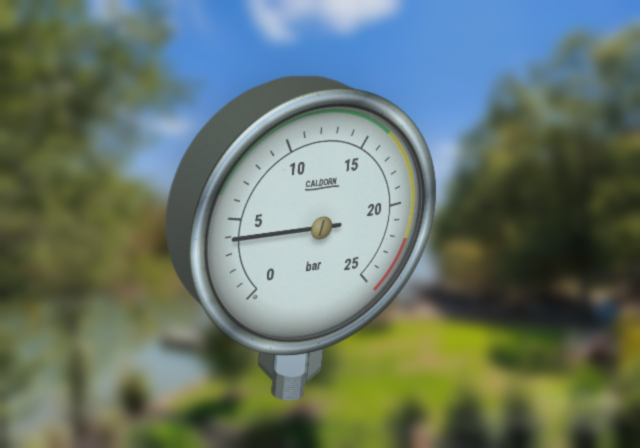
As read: 4
